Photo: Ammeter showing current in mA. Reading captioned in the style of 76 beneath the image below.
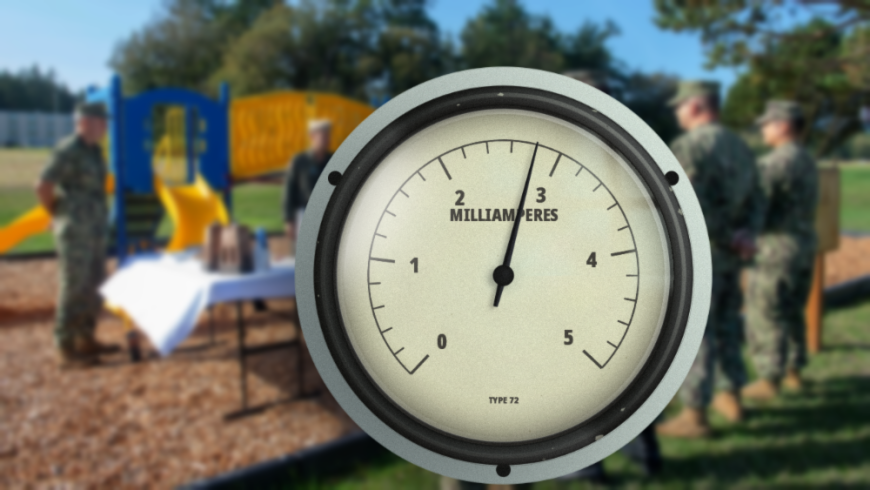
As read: 2.8
